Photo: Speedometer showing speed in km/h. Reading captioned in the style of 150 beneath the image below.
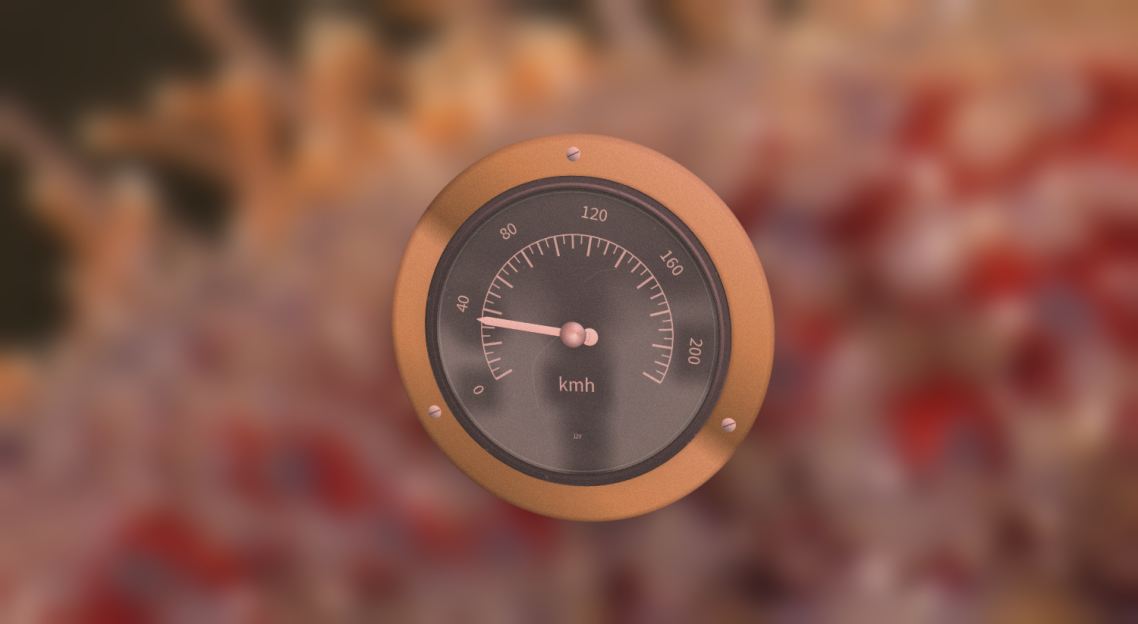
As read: 35
